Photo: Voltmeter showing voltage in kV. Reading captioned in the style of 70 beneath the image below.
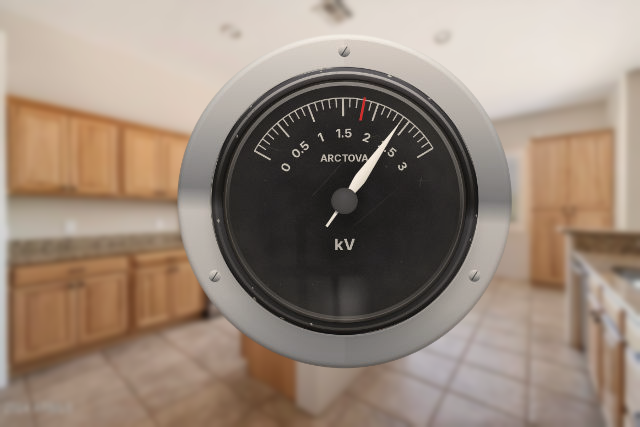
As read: 2.4
